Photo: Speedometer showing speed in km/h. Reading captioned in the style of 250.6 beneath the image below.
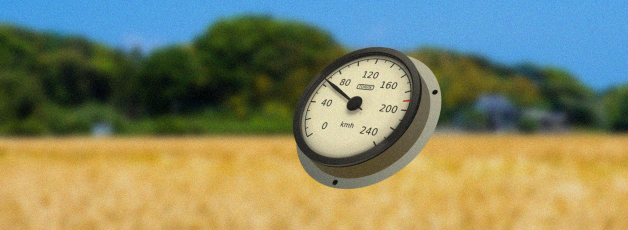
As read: 65
